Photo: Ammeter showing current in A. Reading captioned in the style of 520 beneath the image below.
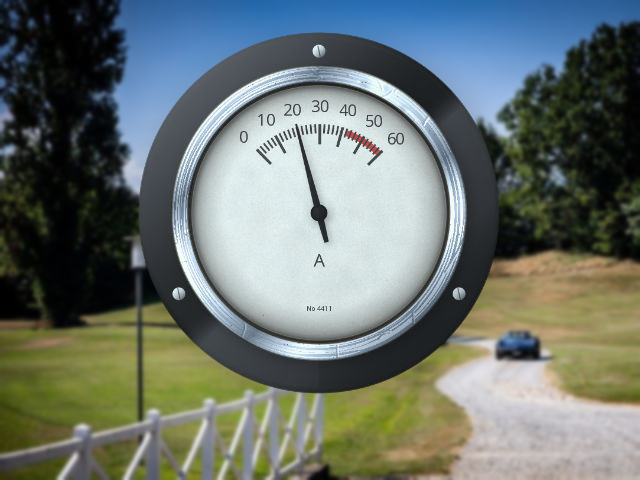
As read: 20
